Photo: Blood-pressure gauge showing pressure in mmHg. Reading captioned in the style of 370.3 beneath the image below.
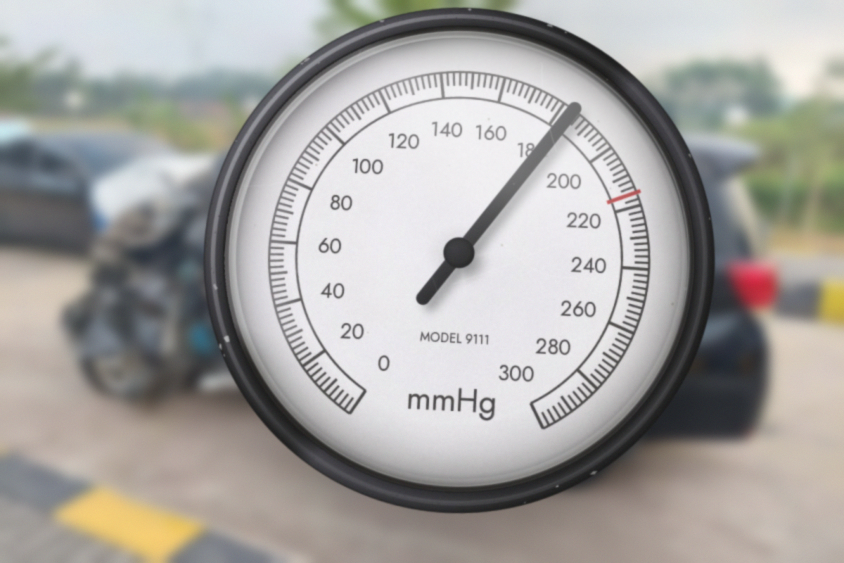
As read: 184
